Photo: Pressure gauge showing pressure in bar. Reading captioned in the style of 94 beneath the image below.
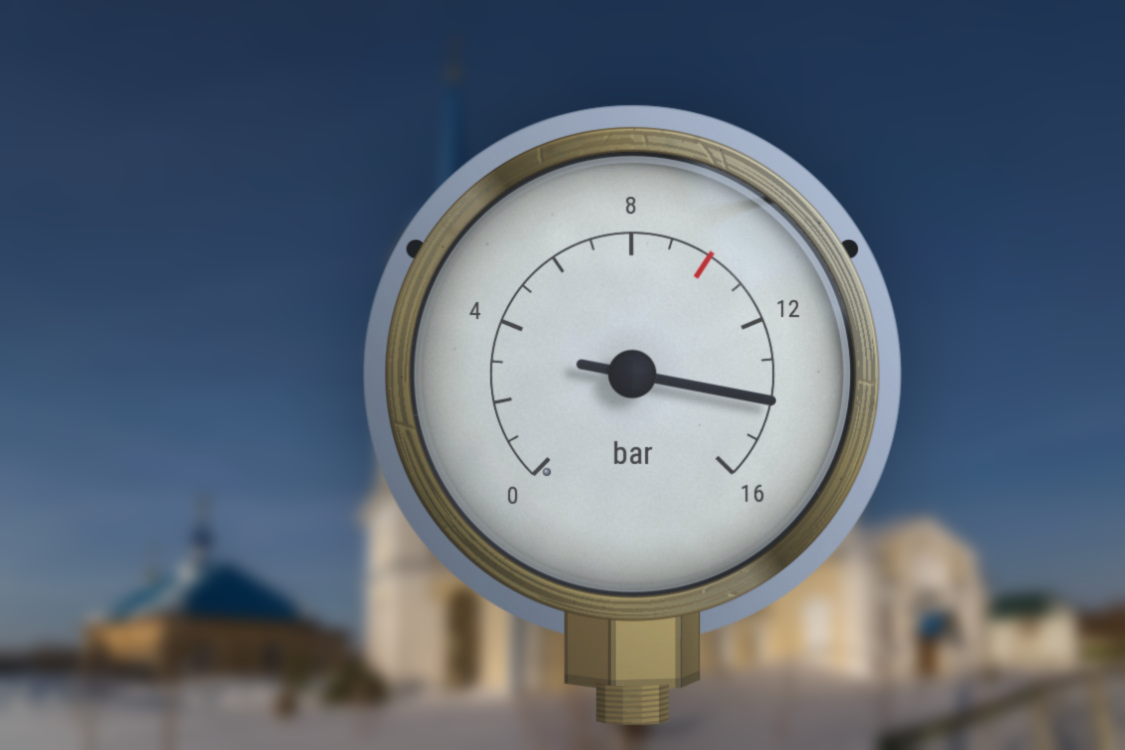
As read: 14
